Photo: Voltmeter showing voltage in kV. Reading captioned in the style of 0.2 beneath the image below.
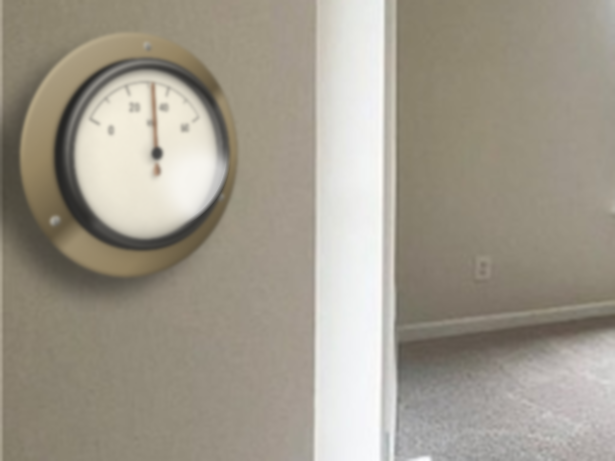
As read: 30
